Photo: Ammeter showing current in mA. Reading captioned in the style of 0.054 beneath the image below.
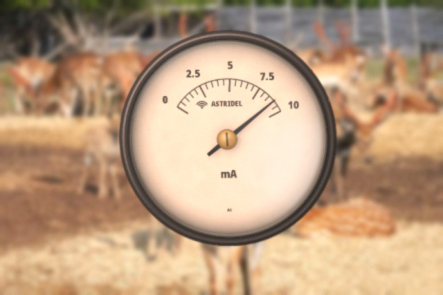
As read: 9
